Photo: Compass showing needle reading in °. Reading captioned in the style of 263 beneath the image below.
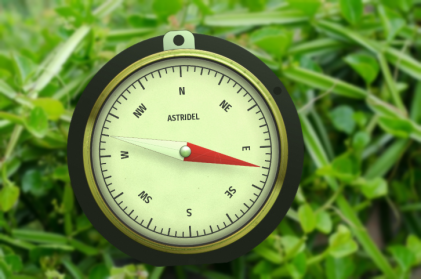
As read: 105
